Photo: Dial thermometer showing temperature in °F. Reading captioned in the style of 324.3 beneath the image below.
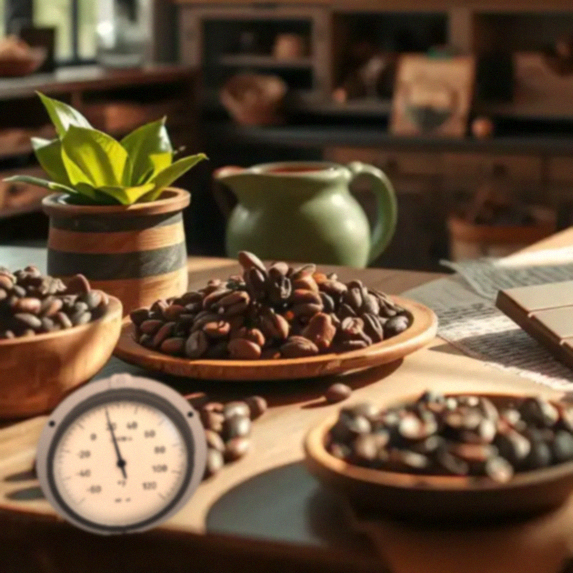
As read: 20
